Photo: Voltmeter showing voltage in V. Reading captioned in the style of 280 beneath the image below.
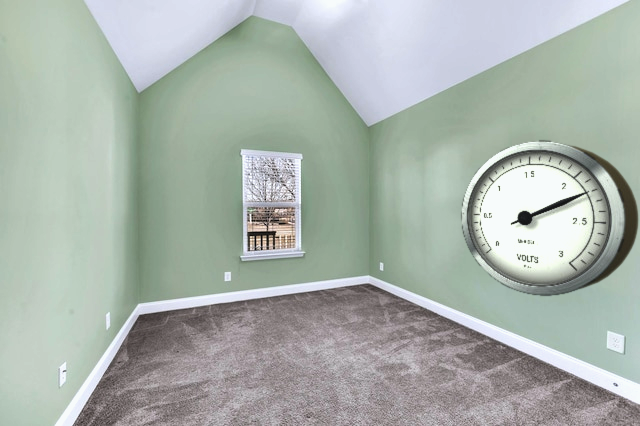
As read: 2.2
